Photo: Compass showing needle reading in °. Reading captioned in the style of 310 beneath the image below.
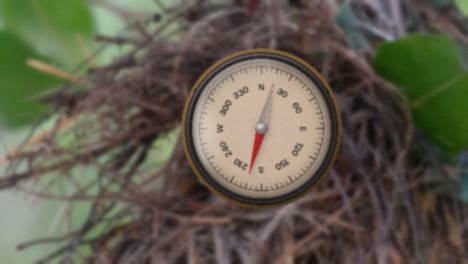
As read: 195
